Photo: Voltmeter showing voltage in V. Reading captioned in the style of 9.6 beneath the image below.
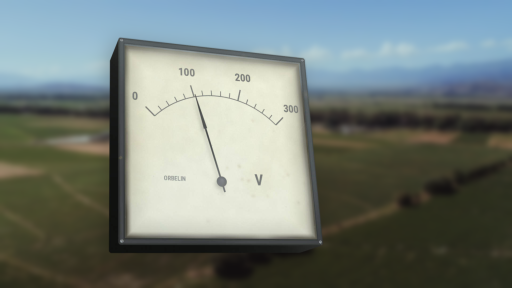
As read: 100
